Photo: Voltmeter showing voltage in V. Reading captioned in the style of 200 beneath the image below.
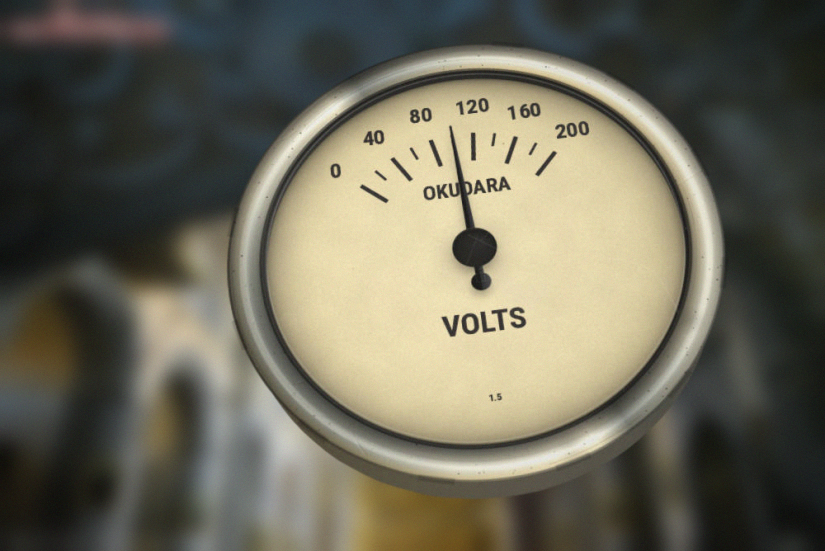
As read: 100
